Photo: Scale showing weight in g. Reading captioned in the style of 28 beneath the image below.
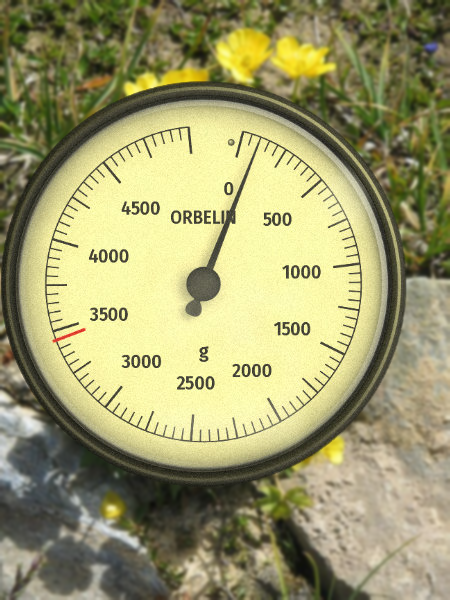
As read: 100
